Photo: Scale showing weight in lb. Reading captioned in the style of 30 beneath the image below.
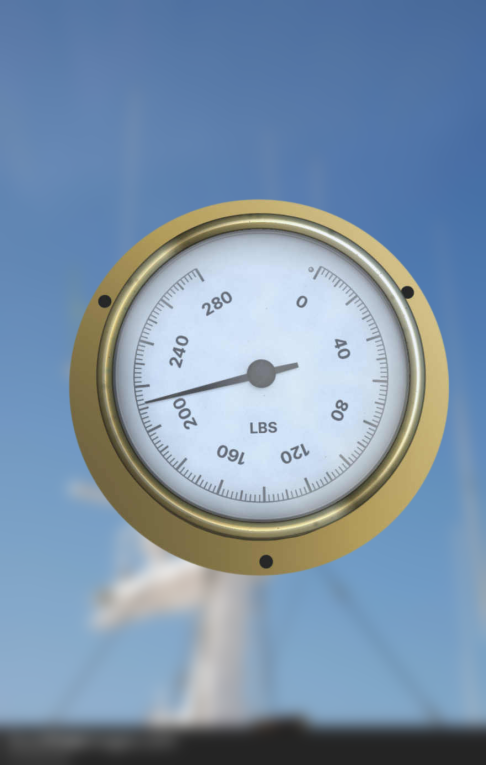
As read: 212
